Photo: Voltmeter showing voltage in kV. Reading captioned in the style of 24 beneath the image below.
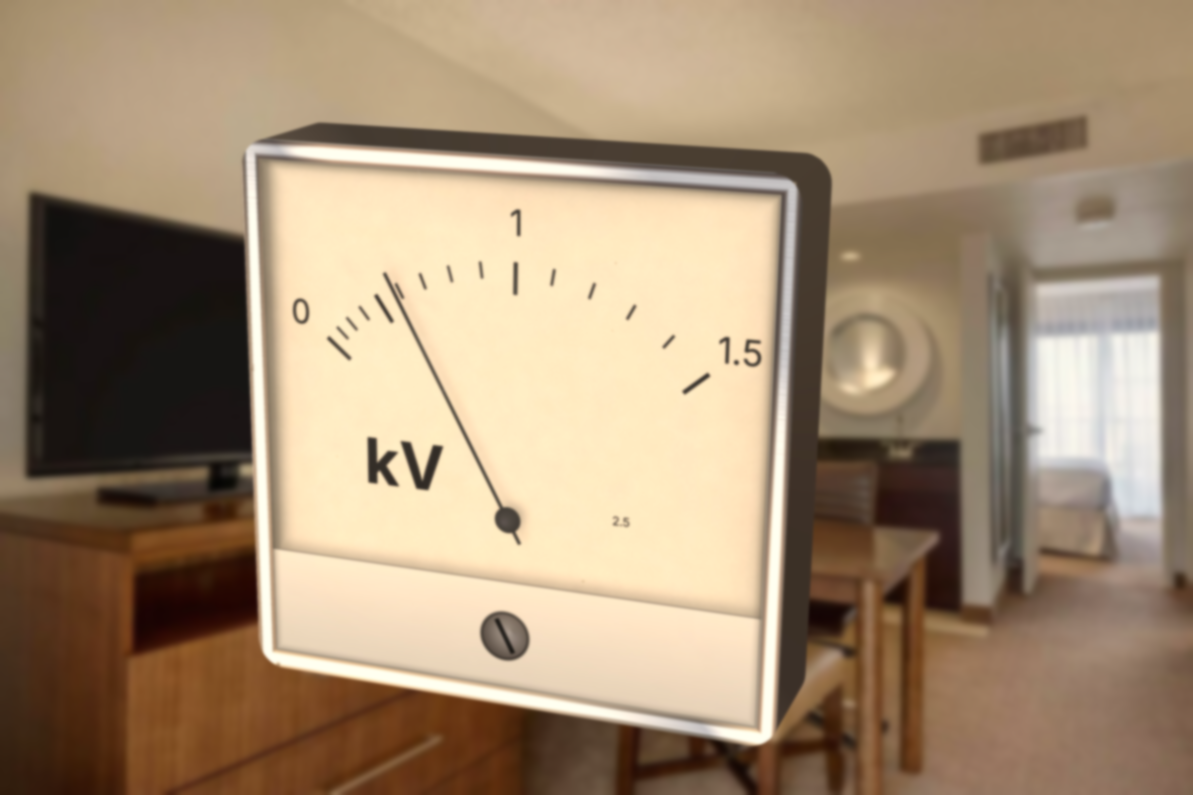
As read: 0.6
